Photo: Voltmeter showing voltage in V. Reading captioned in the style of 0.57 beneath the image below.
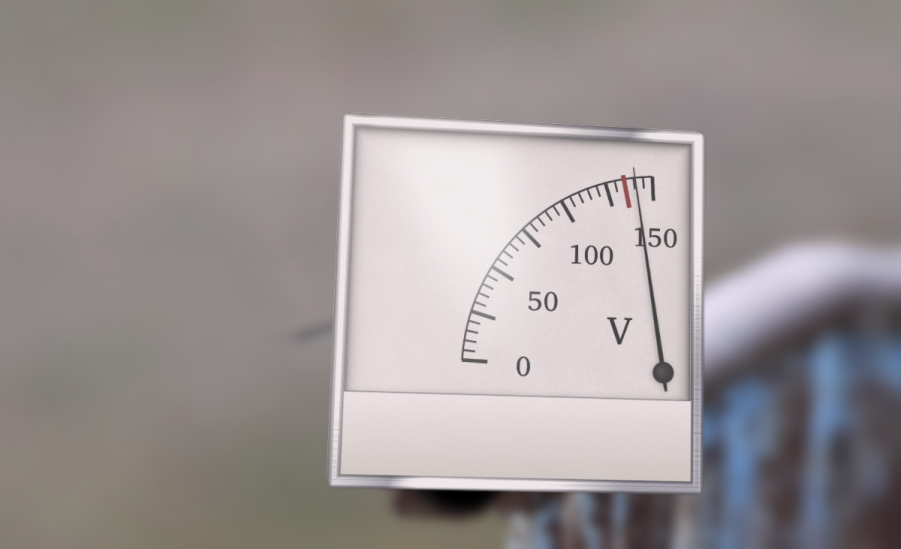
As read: 140
